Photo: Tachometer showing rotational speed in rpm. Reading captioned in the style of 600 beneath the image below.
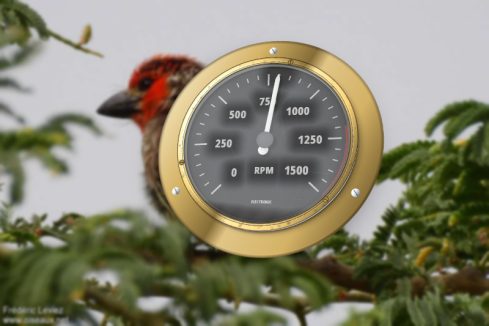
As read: 800
